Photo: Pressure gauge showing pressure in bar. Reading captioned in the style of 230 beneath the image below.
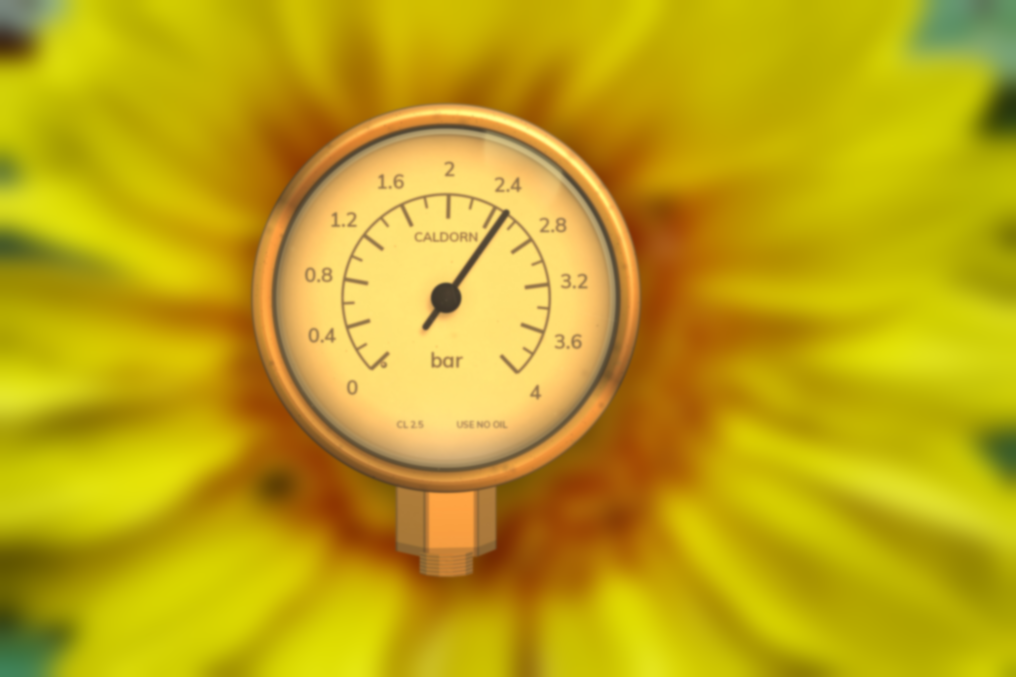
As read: 2.5
